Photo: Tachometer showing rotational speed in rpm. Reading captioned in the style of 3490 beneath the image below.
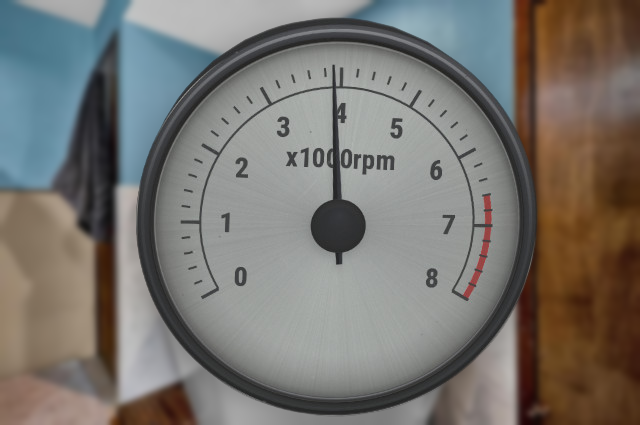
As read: 3900
